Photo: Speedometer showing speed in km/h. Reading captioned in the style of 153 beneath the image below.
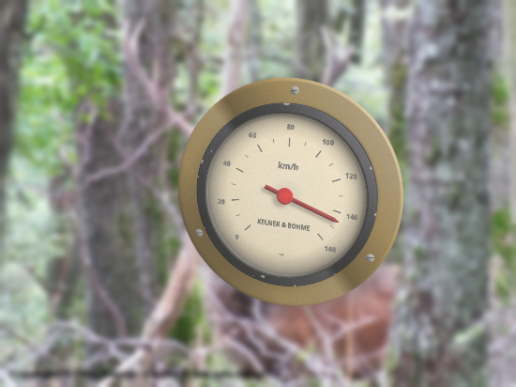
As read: 145
